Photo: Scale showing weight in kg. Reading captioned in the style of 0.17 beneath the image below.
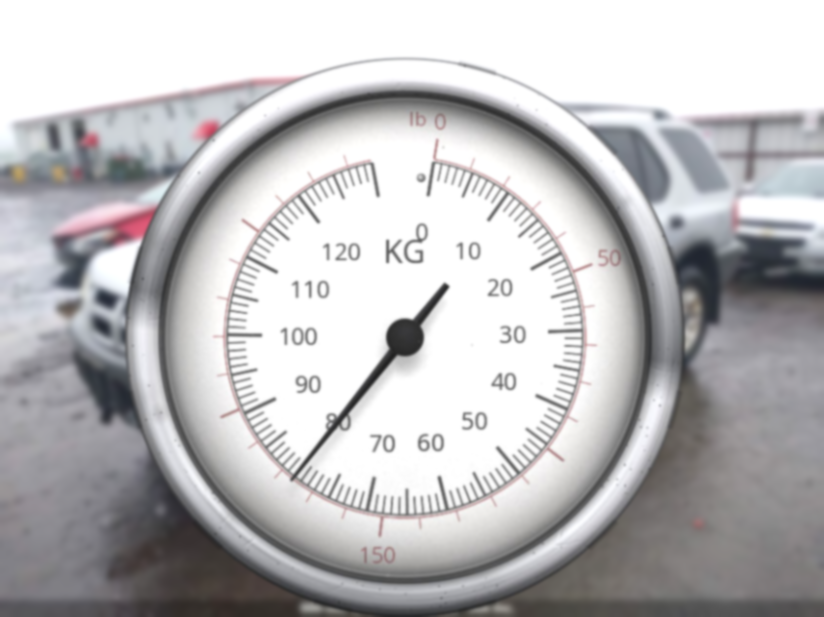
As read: 80
